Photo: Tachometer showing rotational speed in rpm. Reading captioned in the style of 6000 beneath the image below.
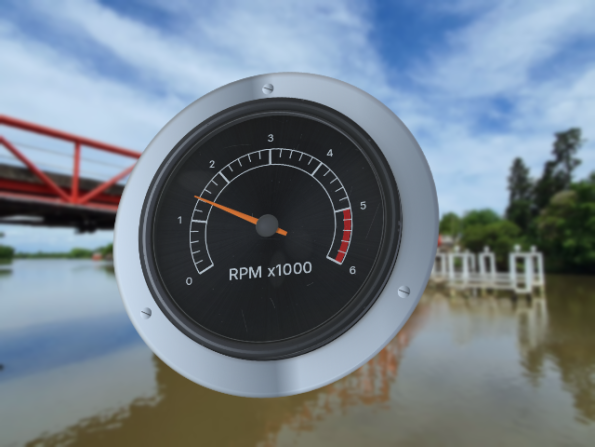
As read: 1400
